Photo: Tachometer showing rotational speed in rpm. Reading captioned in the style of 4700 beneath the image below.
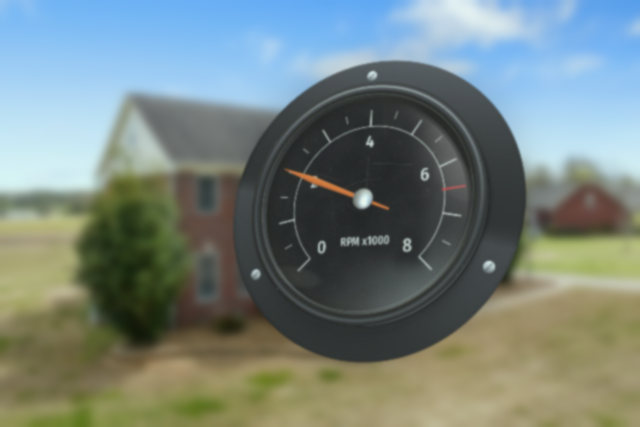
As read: 2000
